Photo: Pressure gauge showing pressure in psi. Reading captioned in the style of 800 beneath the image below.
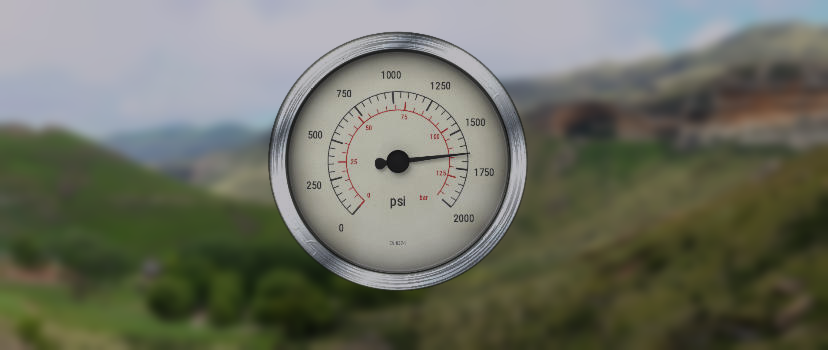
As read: 1650
